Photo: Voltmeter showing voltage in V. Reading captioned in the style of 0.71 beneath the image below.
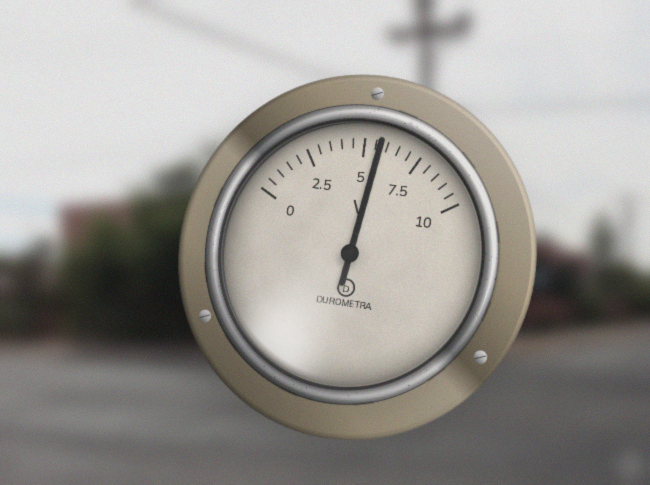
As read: 5.75
